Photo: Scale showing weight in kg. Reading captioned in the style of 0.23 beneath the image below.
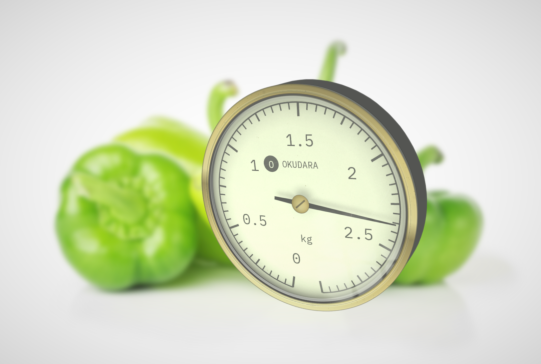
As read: 2.35
